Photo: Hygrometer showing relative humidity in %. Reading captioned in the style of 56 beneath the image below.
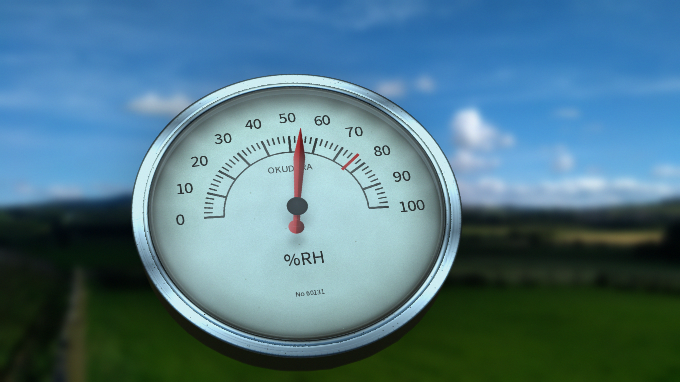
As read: 54
